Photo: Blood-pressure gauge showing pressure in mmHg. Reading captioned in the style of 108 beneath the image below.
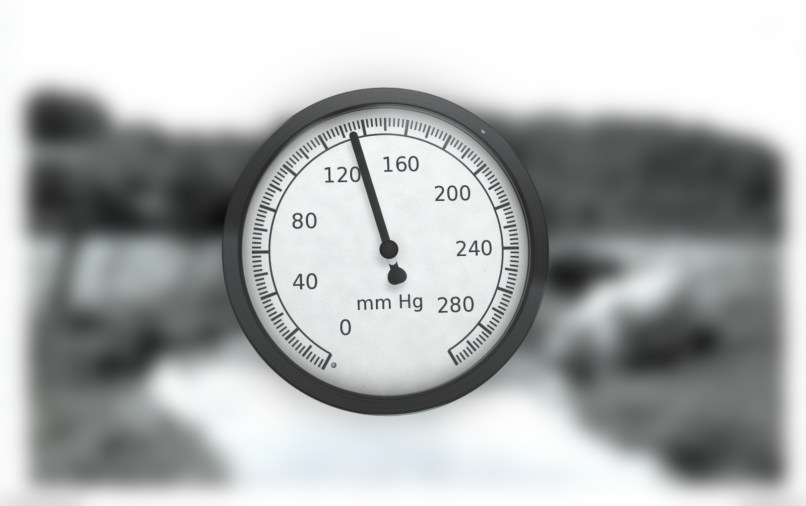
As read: 134
